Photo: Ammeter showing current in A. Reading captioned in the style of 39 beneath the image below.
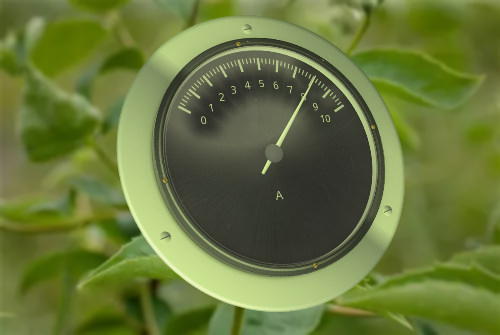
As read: 8
